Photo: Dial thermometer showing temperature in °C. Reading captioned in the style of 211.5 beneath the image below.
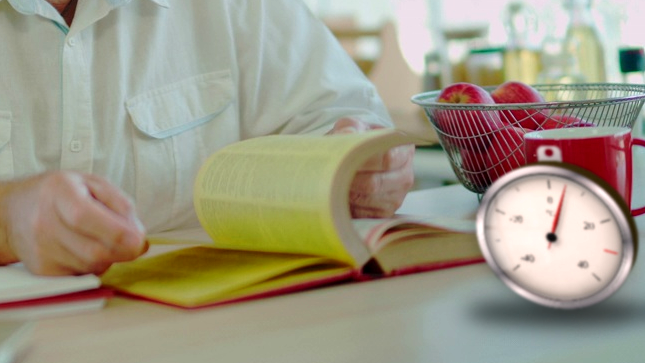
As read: 5
